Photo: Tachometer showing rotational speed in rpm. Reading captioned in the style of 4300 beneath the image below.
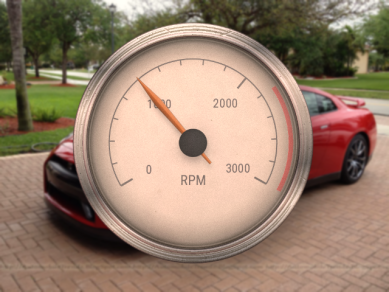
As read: 1000
